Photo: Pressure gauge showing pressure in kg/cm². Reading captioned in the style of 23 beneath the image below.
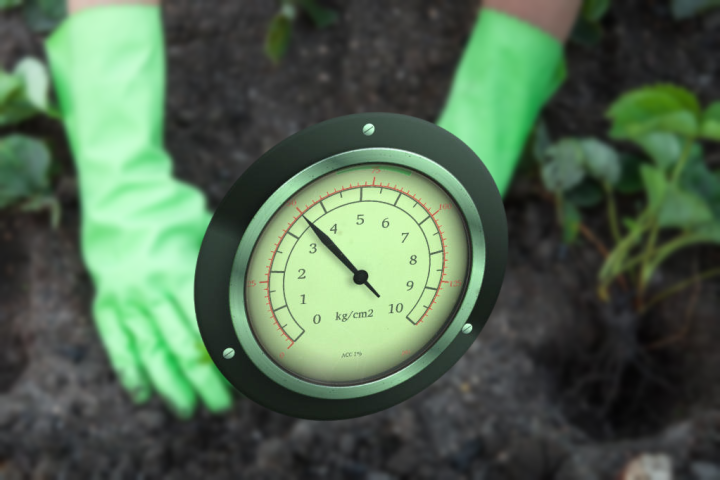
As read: 3.5
